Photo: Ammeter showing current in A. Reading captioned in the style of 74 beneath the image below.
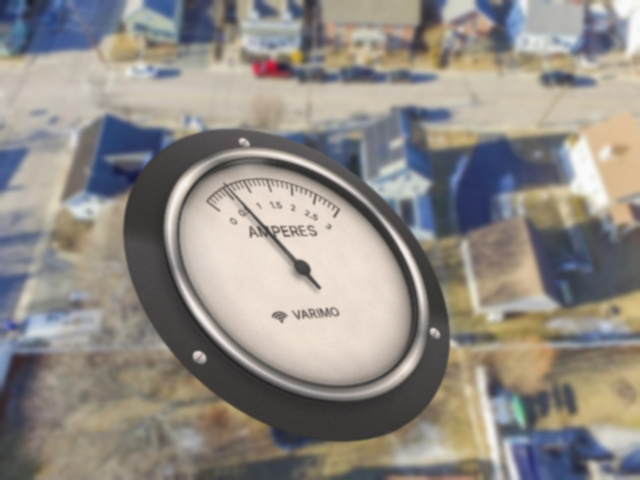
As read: 0.5
